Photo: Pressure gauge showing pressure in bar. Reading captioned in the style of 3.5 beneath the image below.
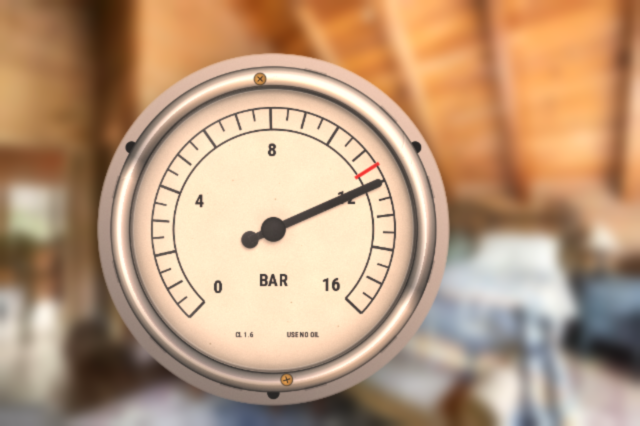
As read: 12
